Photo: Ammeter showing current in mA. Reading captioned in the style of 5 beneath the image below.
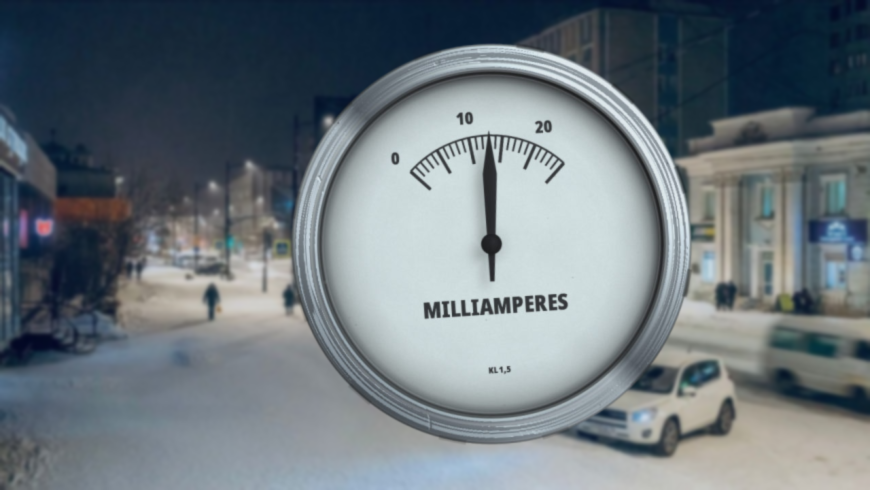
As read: 13
